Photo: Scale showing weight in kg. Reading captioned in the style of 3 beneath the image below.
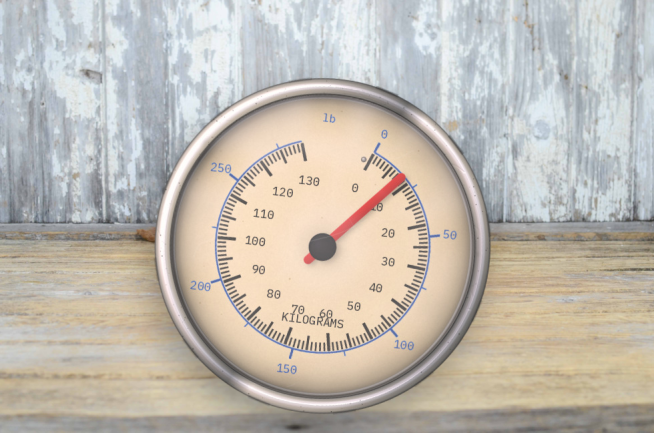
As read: 8
